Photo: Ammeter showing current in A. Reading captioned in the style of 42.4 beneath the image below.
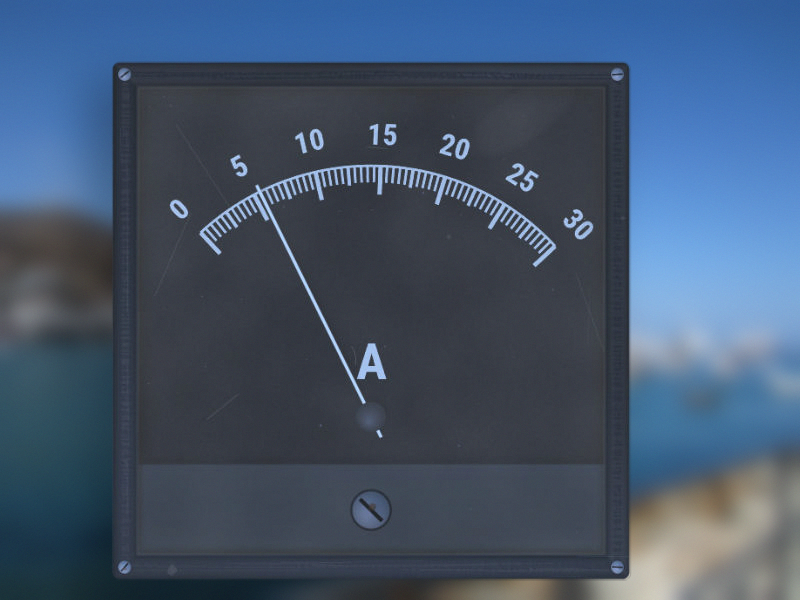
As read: 5.5
